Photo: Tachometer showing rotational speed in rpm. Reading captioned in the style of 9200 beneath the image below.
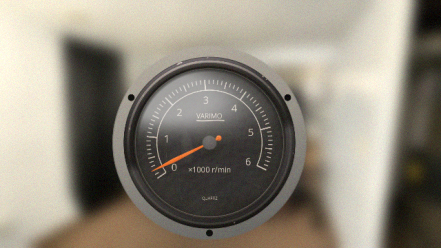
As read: 200
